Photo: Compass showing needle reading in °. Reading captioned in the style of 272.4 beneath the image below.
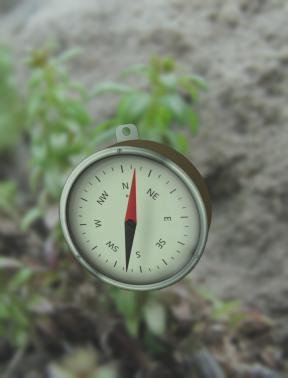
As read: 15
